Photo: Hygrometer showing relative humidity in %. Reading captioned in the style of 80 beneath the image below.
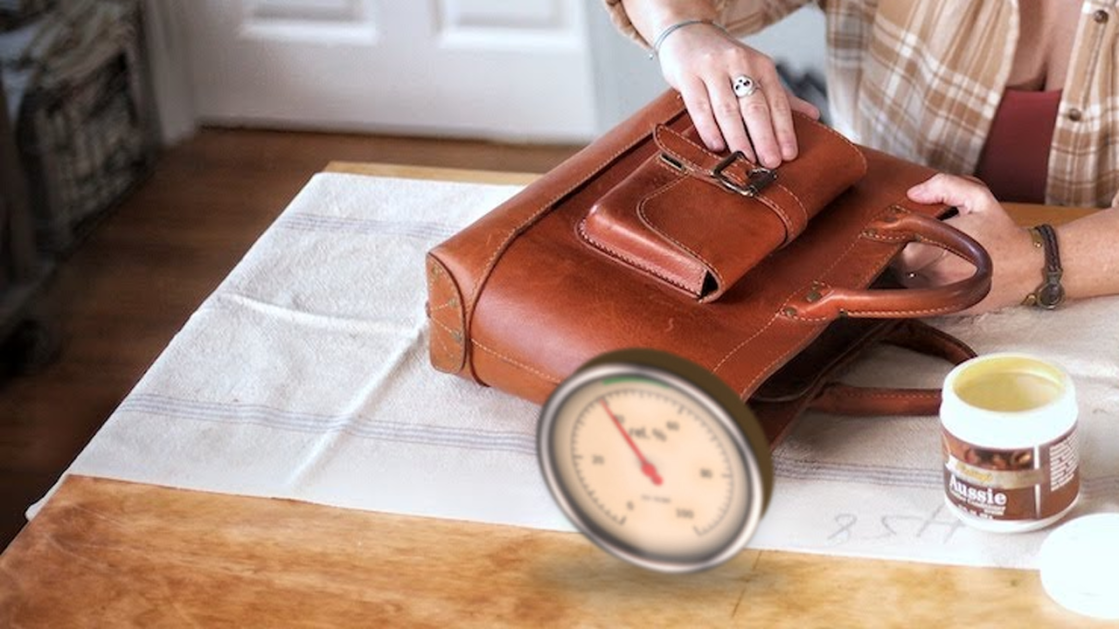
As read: 40
